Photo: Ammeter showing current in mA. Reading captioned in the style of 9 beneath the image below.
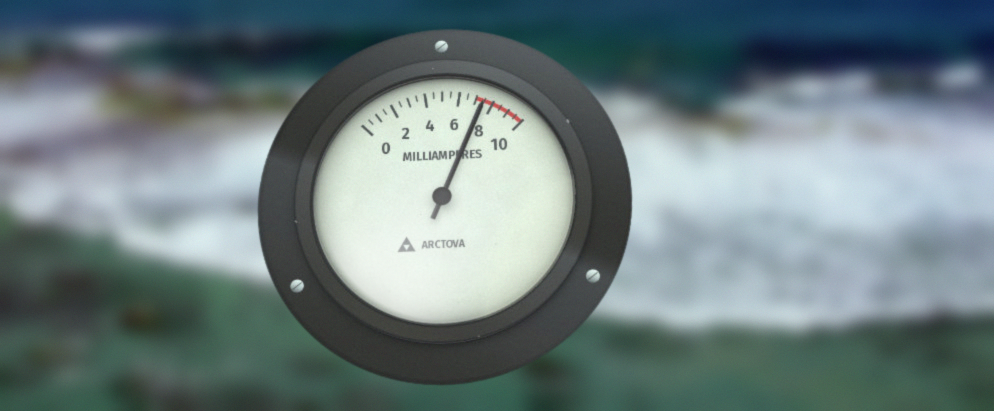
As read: 7.5
